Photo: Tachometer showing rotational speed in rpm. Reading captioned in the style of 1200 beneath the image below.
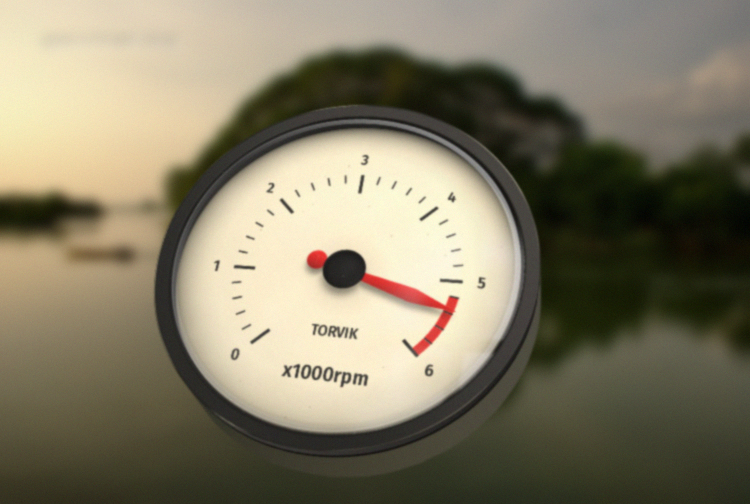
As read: 5400
